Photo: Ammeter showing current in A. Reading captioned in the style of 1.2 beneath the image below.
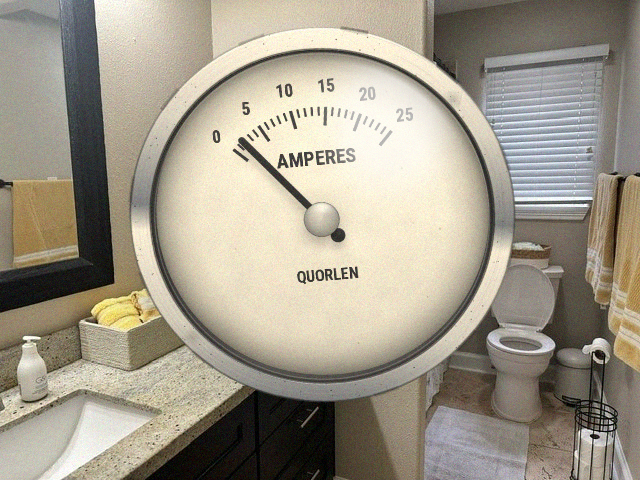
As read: 2
